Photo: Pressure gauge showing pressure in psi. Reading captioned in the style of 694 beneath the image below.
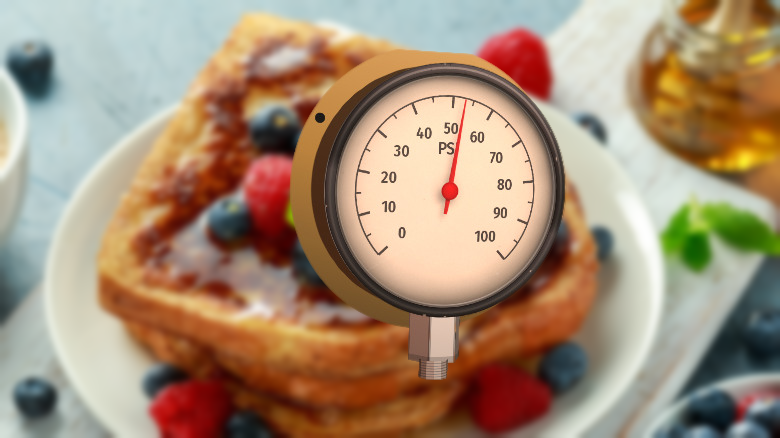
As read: 52.5
